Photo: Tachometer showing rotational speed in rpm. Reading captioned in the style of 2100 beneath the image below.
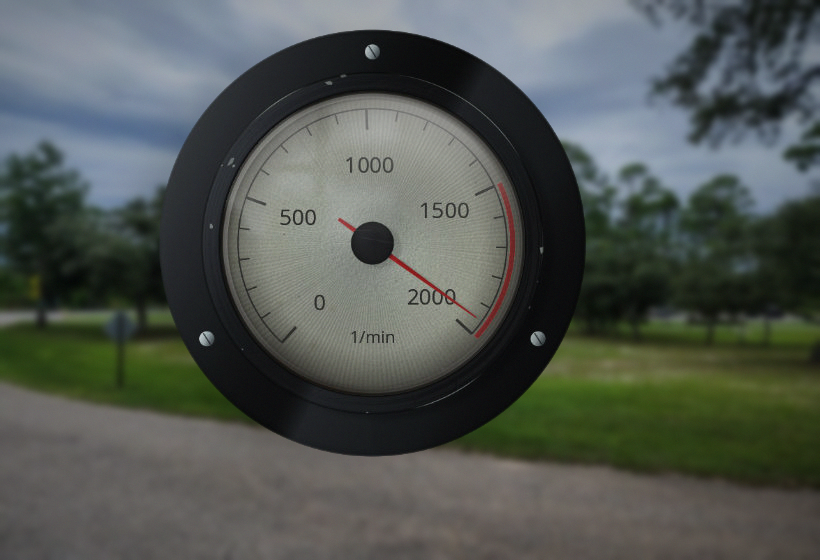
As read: 1950
